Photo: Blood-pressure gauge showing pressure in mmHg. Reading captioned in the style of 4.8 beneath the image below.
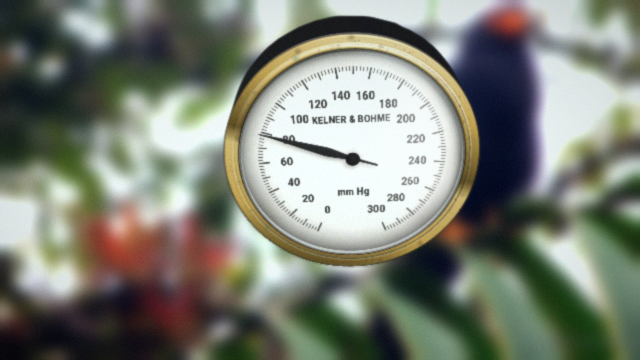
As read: 80
